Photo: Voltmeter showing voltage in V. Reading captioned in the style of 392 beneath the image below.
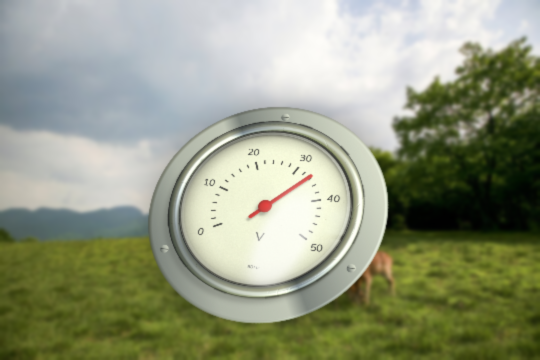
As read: 34
